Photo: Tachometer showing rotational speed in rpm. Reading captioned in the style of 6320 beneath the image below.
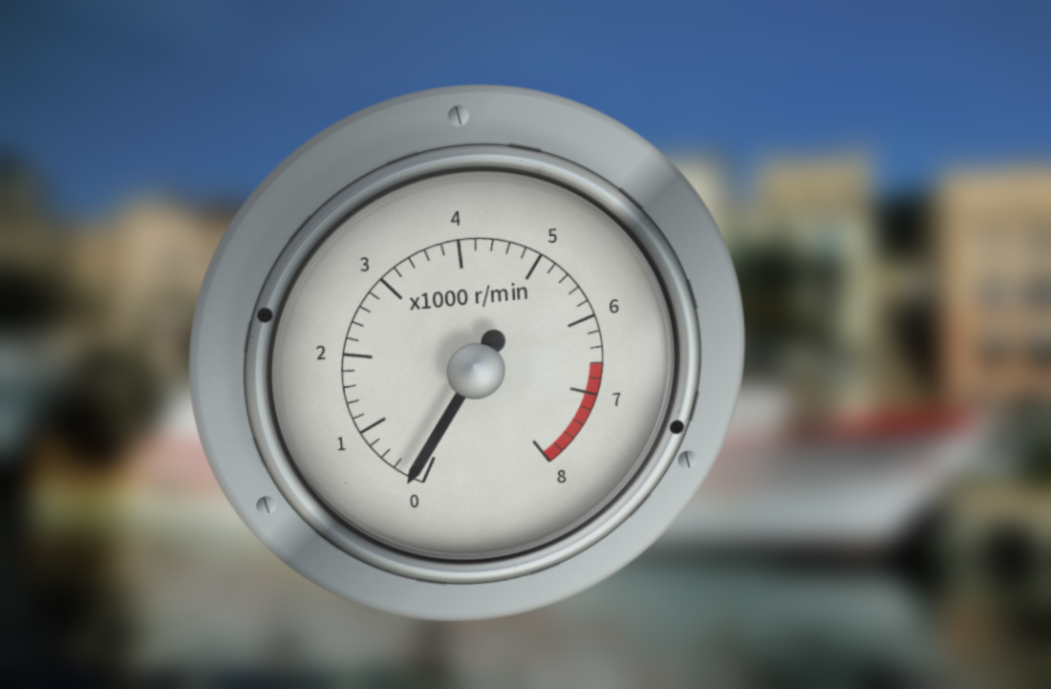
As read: 200
